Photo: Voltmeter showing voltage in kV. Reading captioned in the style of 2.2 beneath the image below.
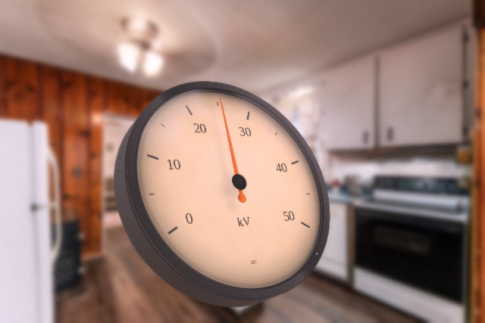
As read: 25
